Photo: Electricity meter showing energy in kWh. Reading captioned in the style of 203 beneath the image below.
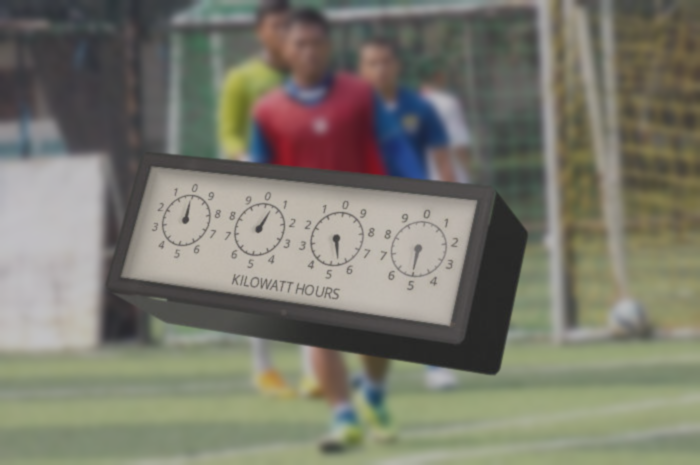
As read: 55
